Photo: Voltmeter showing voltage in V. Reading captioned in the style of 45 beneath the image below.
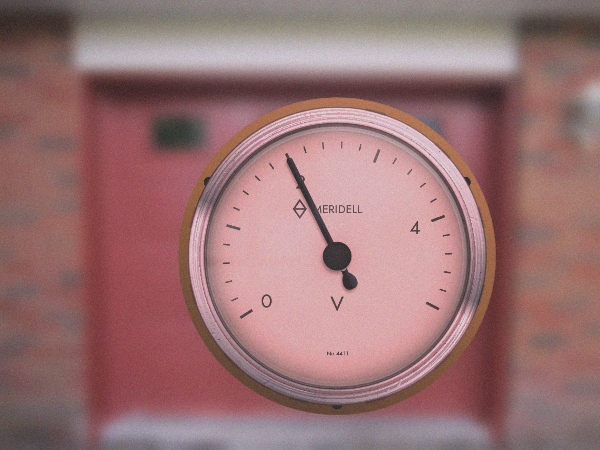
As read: 2
